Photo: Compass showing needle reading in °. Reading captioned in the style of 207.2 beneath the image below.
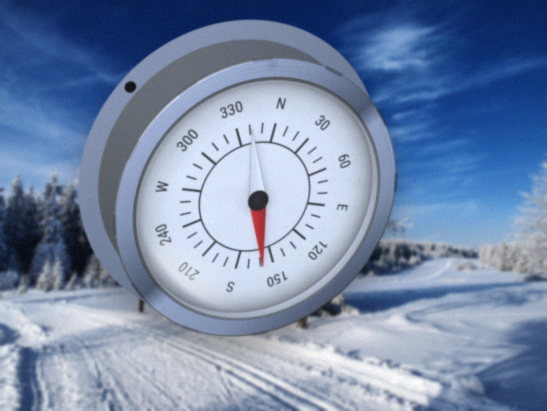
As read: 160
